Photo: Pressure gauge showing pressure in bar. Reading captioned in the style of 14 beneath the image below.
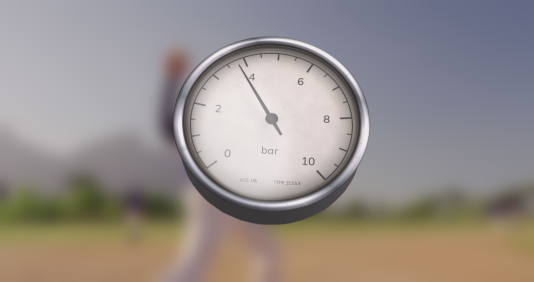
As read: 3.75
